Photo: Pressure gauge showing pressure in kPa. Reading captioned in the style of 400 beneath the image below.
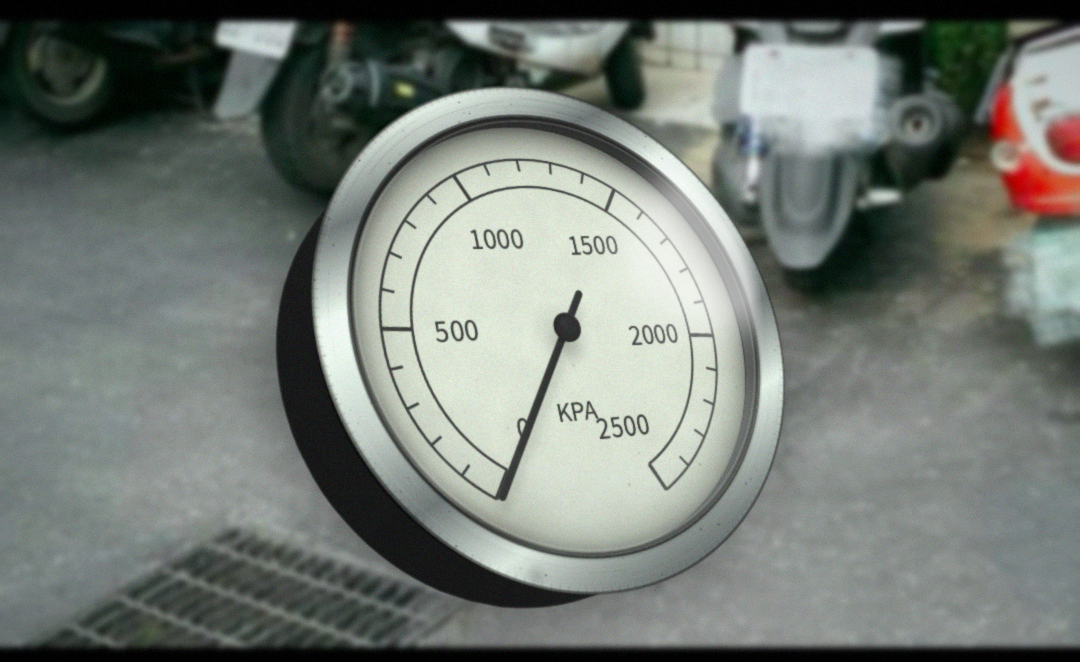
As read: 0
